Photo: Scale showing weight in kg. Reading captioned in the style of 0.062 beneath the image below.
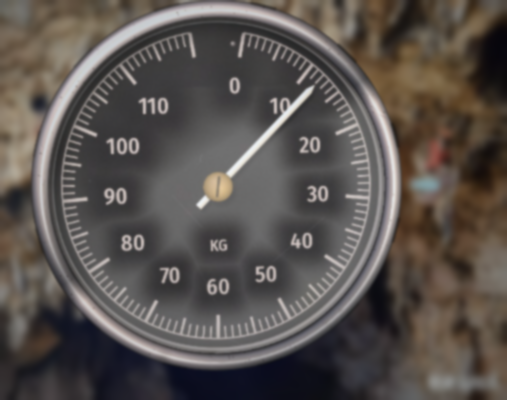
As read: 12
